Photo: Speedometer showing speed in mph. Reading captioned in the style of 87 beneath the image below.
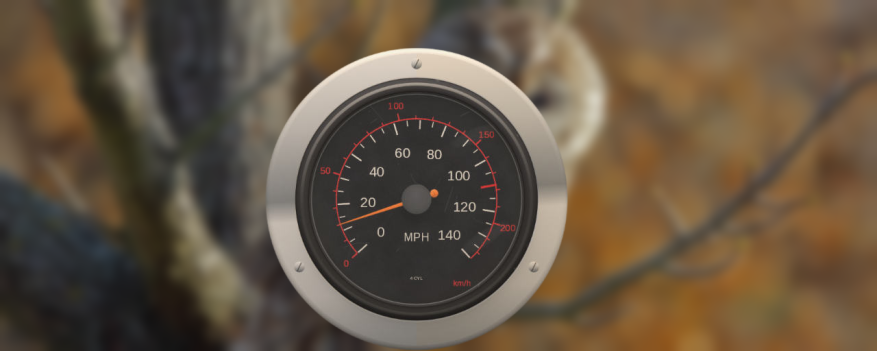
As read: 12.5
